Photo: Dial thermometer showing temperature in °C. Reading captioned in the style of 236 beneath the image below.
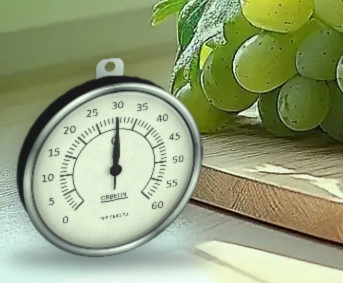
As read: 30
